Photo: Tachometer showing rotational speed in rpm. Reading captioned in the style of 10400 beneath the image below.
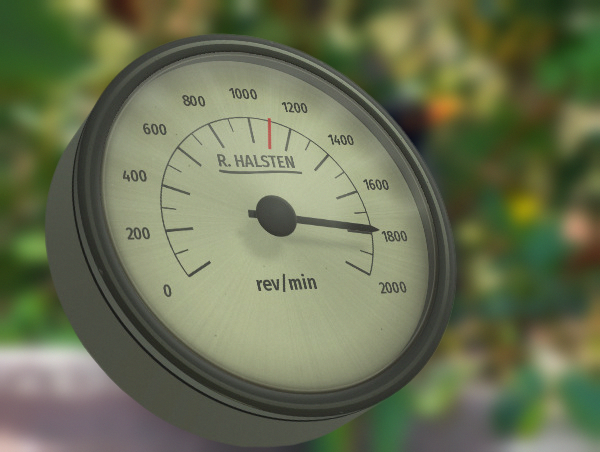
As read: 1800
